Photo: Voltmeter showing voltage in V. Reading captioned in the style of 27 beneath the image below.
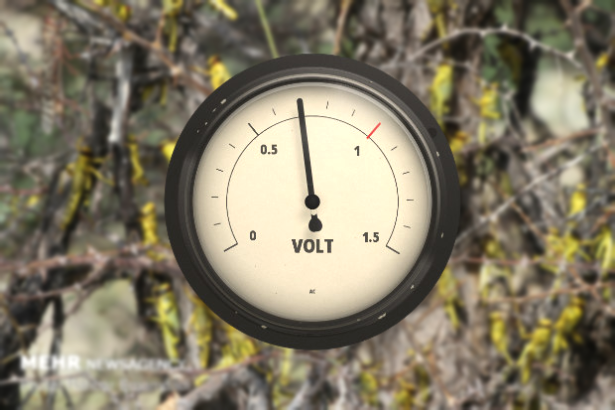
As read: 0.7
